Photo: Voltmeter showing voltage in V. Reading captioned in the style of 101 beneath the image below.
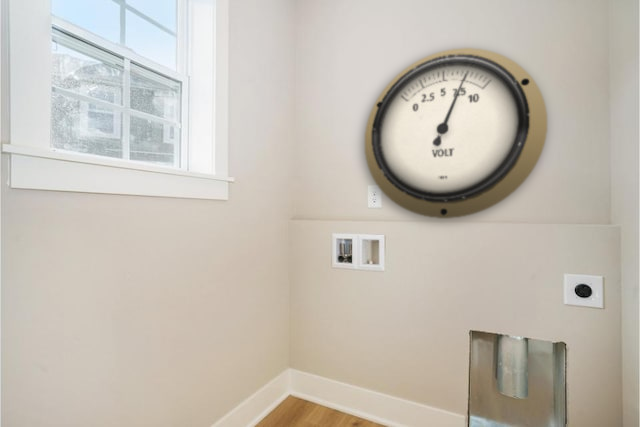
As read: 7.5
